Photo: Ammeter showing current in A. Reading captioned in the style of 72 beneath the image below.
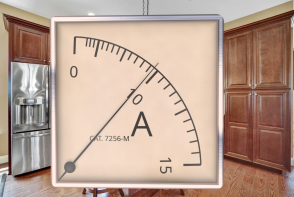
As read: 9.75
